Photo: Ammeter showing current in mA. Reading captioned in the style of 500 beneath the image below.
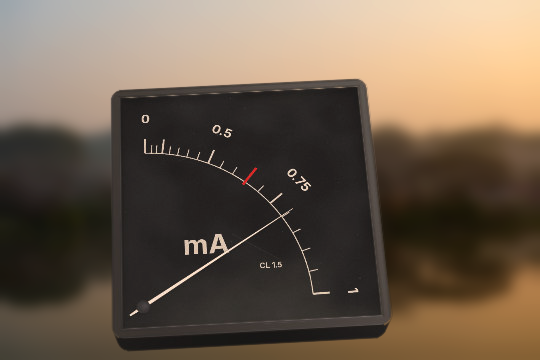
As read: 0.8
